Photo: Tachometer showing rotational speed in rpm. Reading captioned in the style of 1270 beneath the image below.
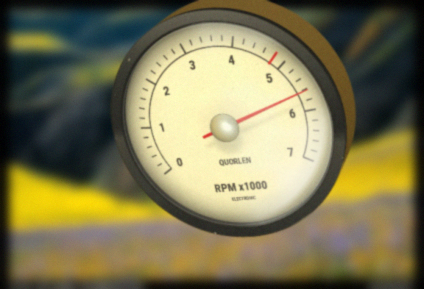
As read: 5600
